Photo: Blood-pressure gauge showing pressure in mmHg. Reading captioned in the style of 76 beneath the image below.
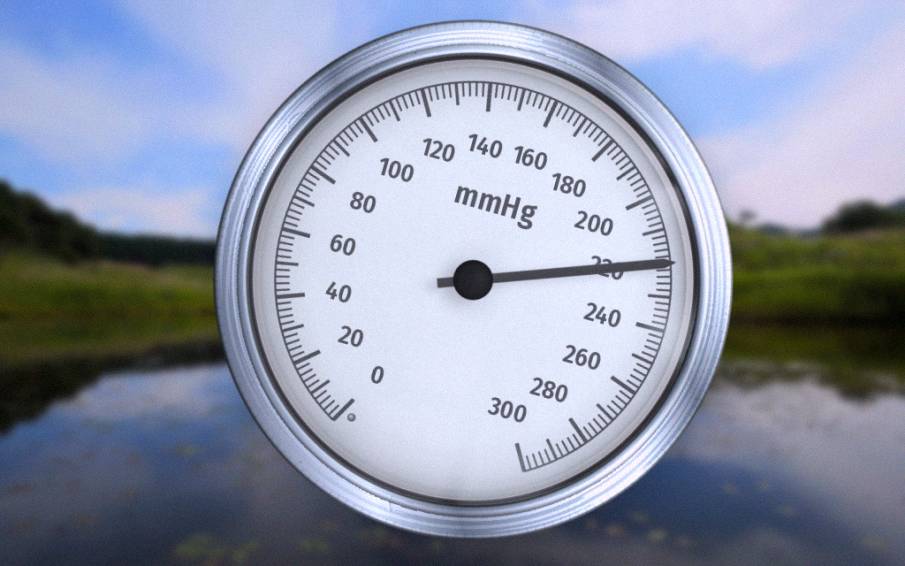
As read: 220
